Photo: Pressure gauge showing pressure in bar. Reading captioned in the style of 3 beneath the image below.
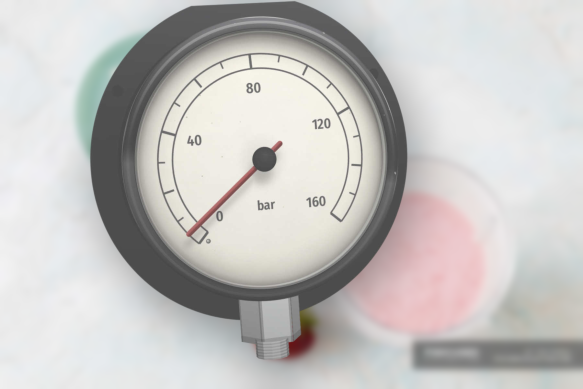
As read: 5
